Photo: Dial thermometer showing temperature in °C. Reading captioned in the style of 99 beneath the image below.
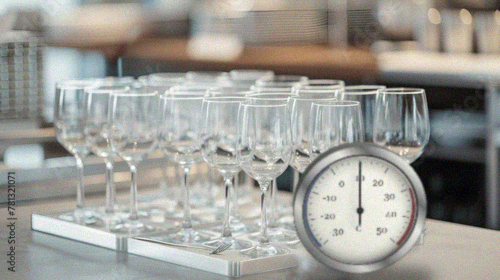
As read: 10
